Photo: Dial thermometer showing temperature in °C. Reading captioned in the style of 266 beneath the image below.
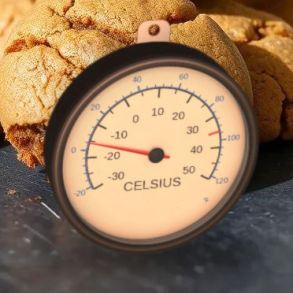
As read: -15
